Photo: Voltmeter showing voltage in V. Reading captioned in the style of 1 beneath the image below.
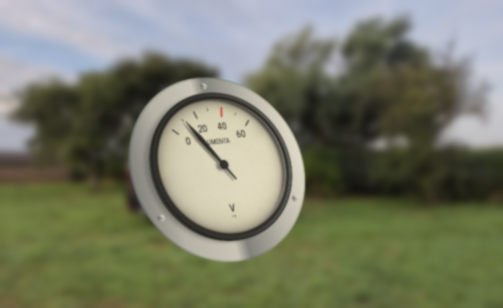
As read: 10
